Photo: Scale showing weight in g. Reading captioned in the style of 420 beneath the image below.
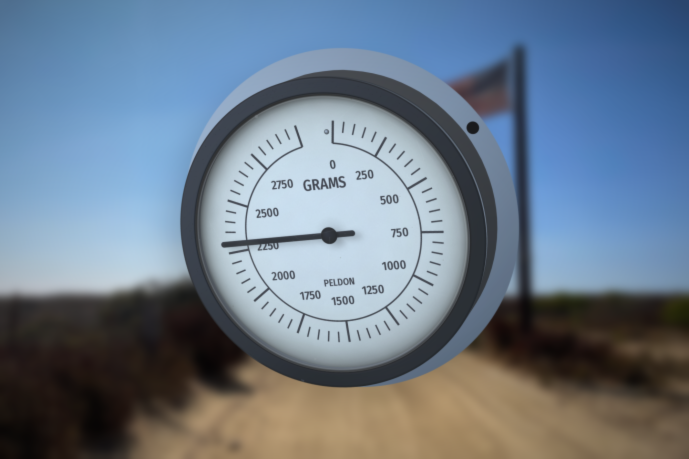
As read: 2300
